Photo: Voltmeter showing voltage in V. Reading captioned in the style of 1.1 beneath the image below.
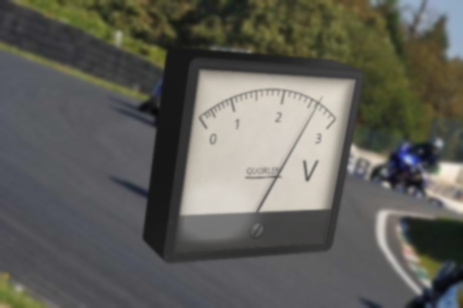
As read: 2.6
